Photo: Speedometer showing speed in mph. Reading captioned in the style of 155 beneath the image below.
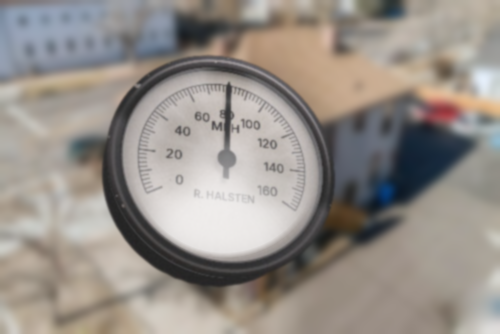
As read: 80
